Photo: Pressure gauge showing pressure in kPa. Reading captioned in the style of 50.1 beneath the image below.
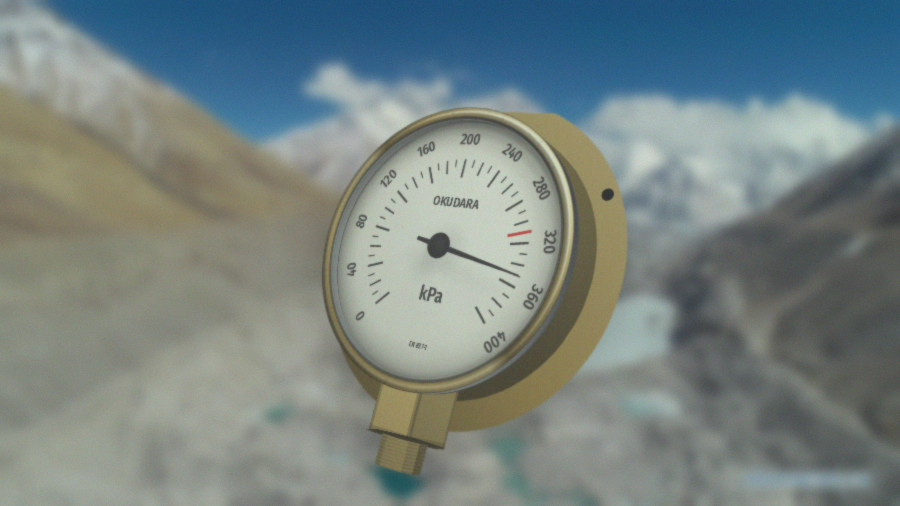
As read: 350
